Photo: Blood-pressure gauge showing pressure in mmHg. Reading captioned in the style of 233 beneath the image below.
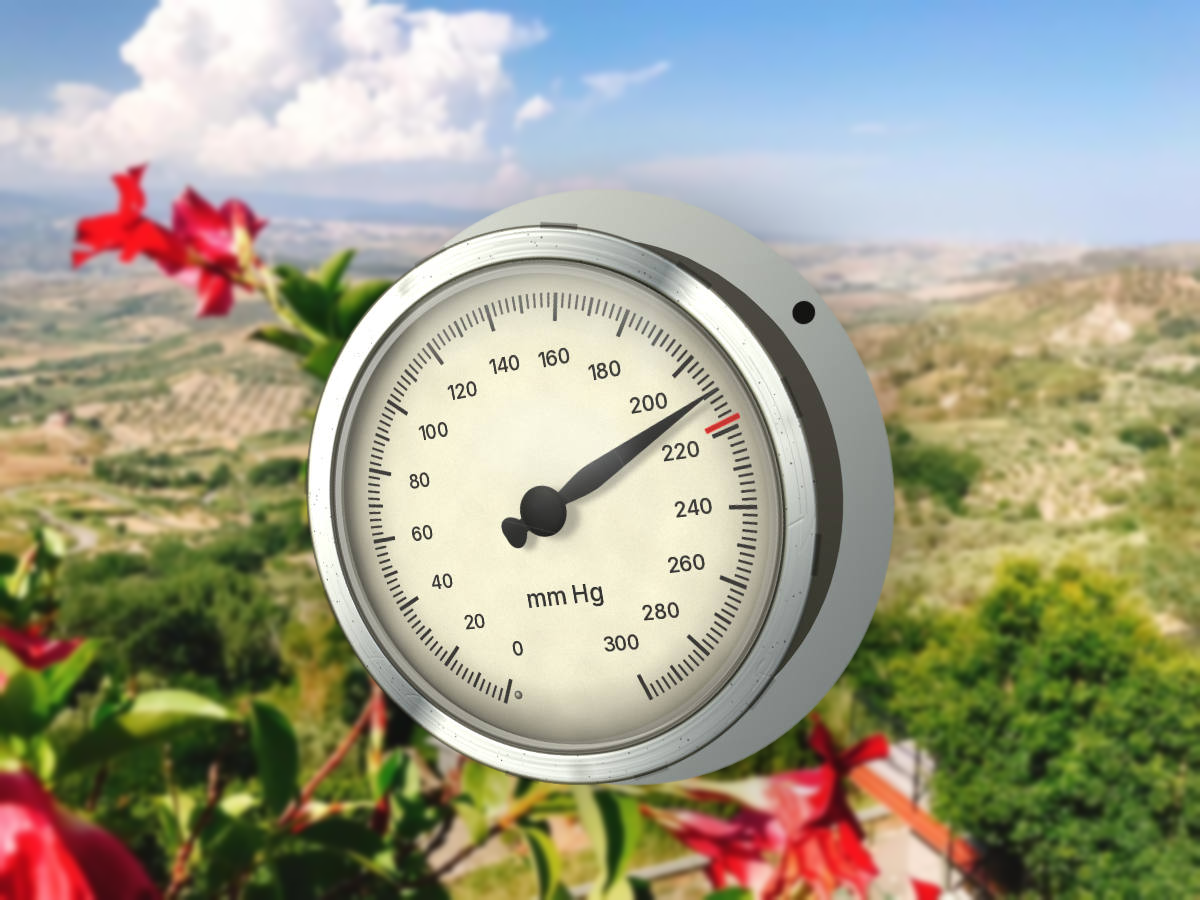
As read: 210
